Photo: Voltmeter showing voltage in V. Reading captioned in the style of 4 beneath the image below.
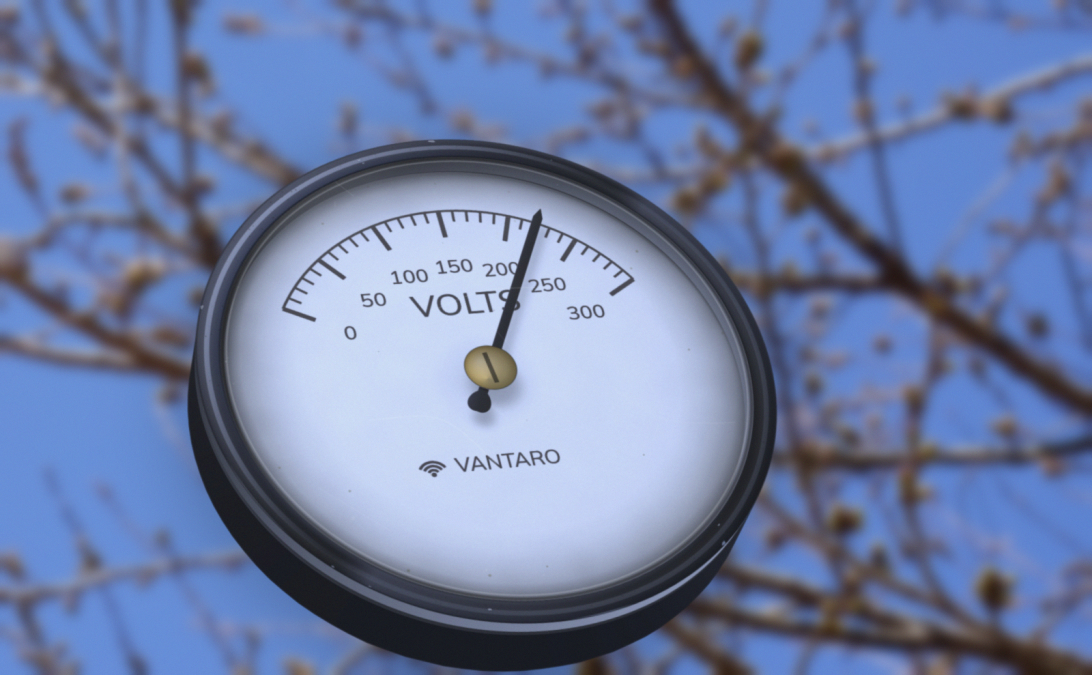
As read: 220
